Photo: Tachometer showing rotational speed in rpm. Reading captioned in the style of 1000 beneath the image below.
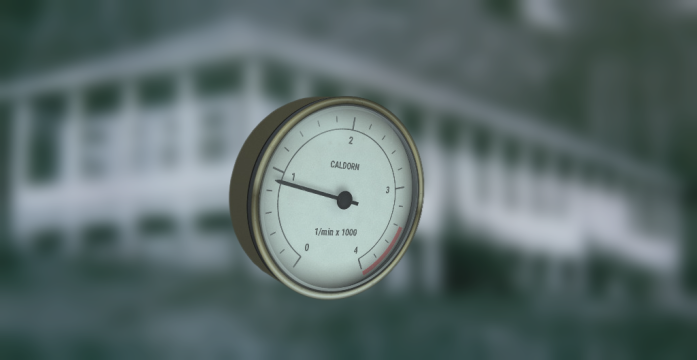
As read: 900
